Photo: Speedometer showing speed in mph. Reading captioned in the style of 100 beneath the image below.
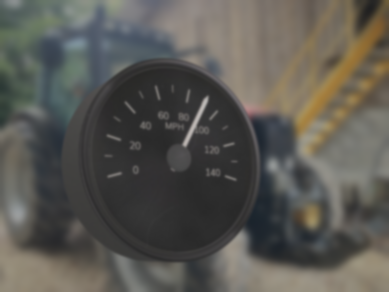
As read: 90
